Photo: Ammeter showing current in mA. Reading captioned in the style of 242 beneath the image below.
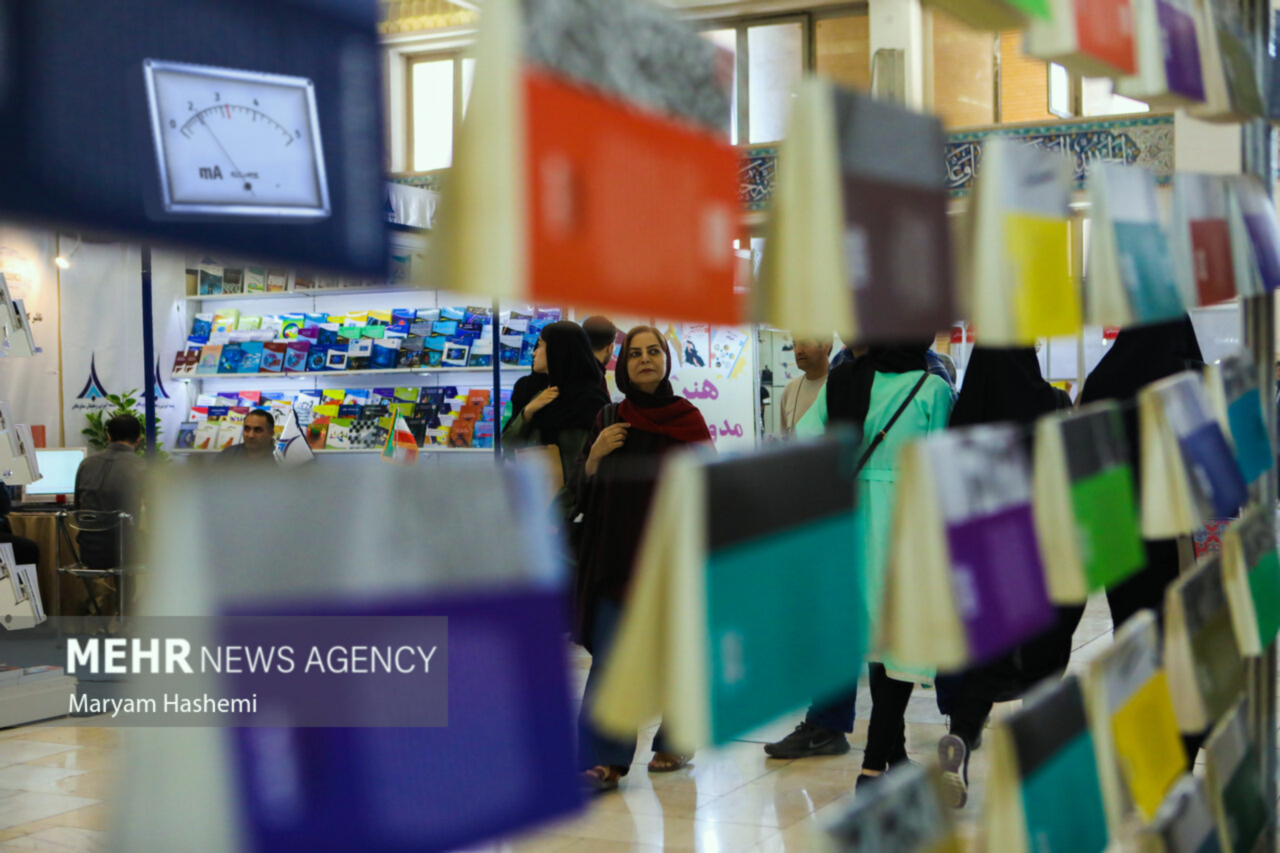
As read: 2
